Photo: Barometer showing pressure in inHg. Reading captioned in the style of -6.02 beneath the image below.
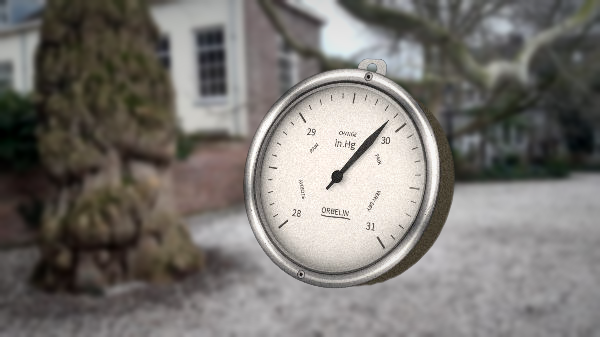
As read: 29.9
